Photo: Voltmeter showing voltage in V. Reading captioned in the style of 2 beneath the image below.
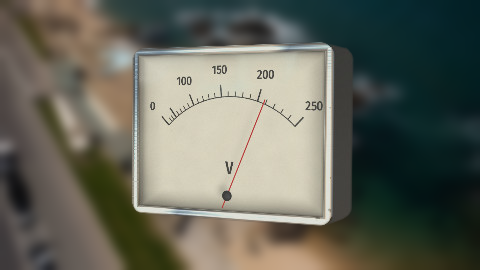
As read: 210
